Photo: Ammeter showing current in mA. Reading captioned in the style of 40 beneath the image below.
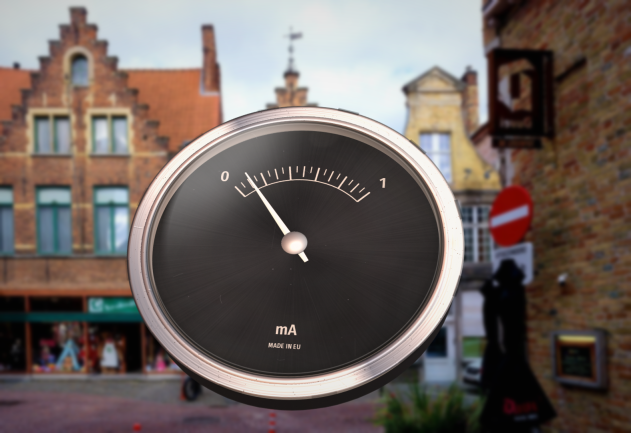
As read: 0.1
